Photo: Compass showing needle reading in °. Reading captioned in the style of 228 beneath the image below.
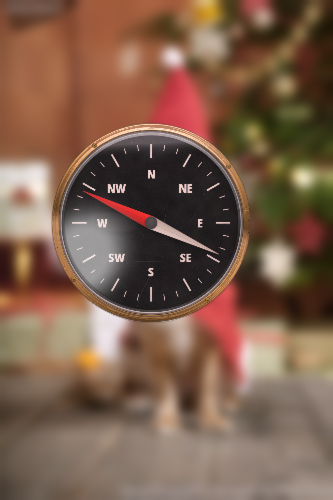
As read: 295
